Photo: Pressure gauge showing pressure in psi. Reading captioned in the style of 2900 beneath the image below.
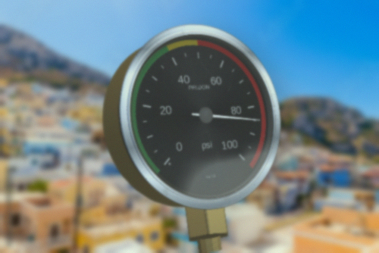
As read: 85
